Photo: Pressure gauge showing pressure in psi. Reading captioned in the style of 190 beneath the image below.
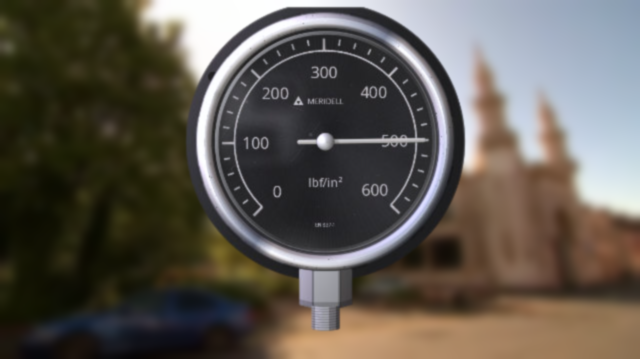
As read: 500
